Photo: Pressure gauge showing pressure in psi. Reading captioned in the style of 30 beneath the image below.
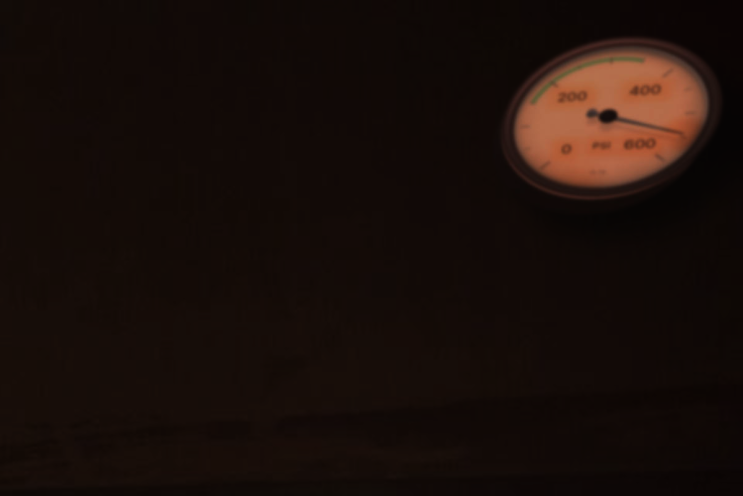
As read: 550
